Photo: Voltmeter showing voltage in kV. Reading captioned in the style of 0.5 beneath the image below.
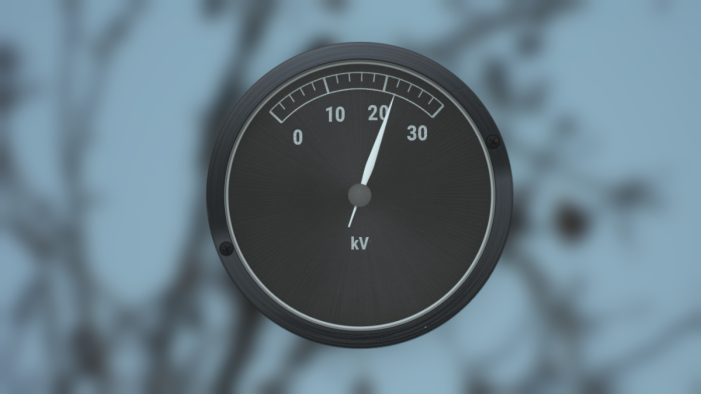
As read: 22
